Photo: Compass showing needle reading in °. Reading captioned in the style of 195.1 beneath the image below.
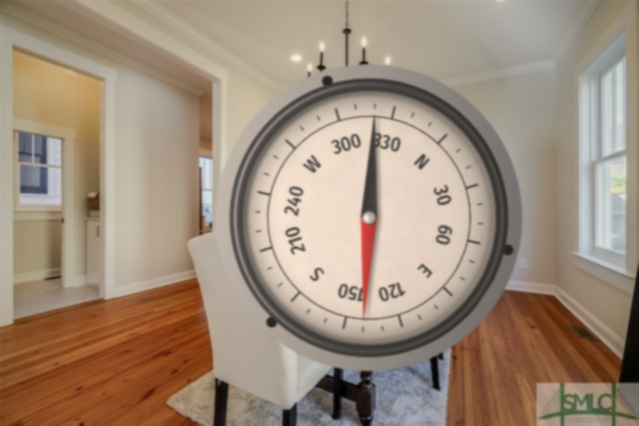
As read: 140
